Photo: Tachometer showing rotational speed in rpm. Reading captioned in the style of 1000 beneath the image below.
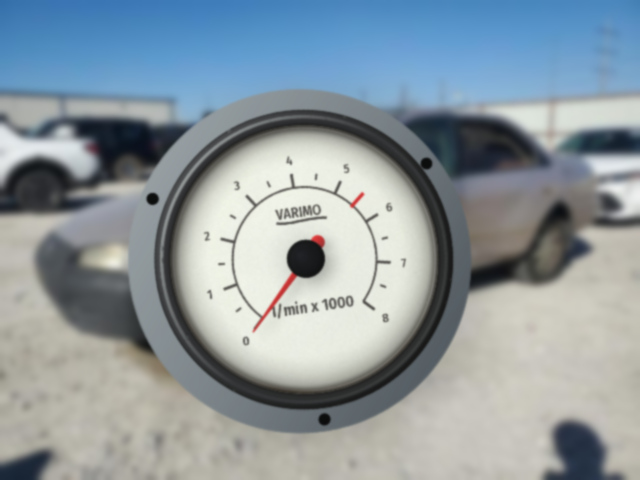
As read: 0
